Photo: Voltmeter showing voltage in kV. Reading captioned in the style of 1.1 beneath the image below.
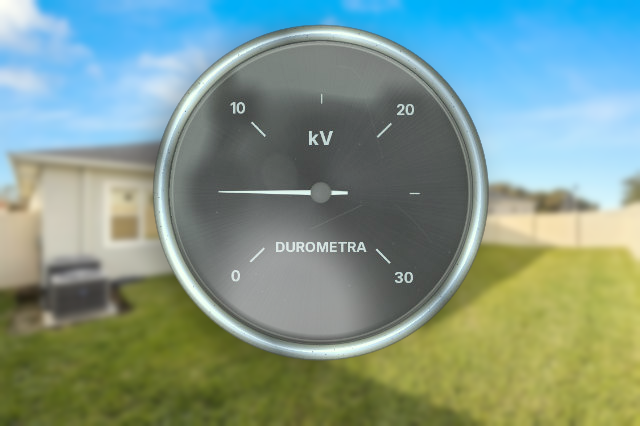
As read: 5
